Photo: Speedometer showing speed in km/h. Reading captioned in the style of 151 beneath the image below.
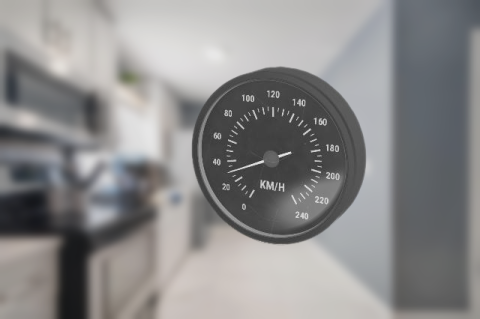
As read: 30
